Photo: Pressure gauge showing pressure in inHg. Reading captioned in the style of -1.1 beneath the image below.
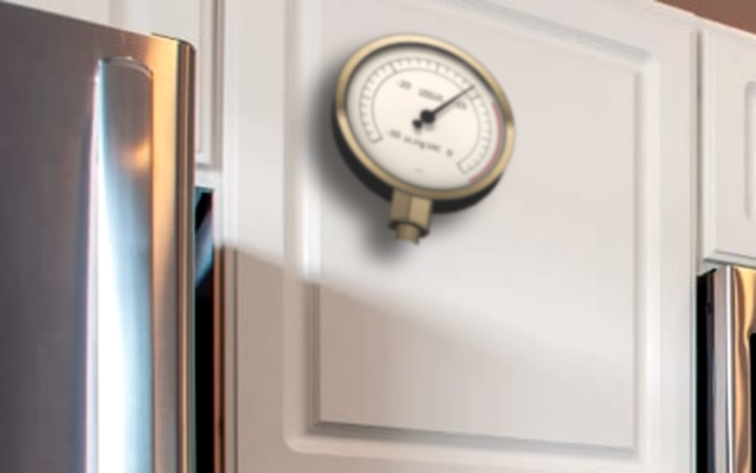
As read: -11
